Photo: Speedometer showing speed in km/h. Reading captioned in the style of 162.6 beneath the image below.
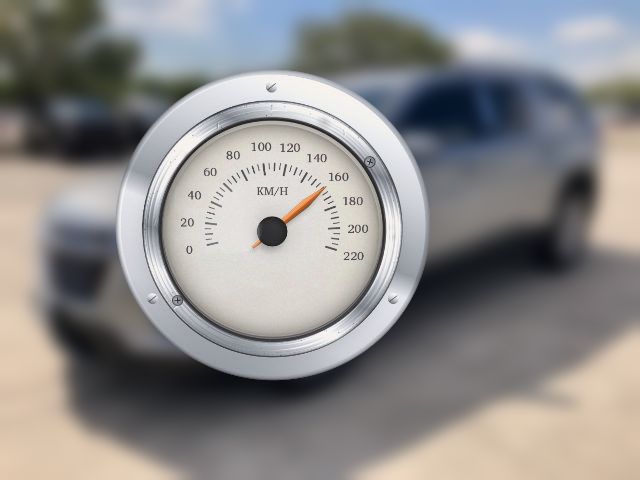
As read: 160
